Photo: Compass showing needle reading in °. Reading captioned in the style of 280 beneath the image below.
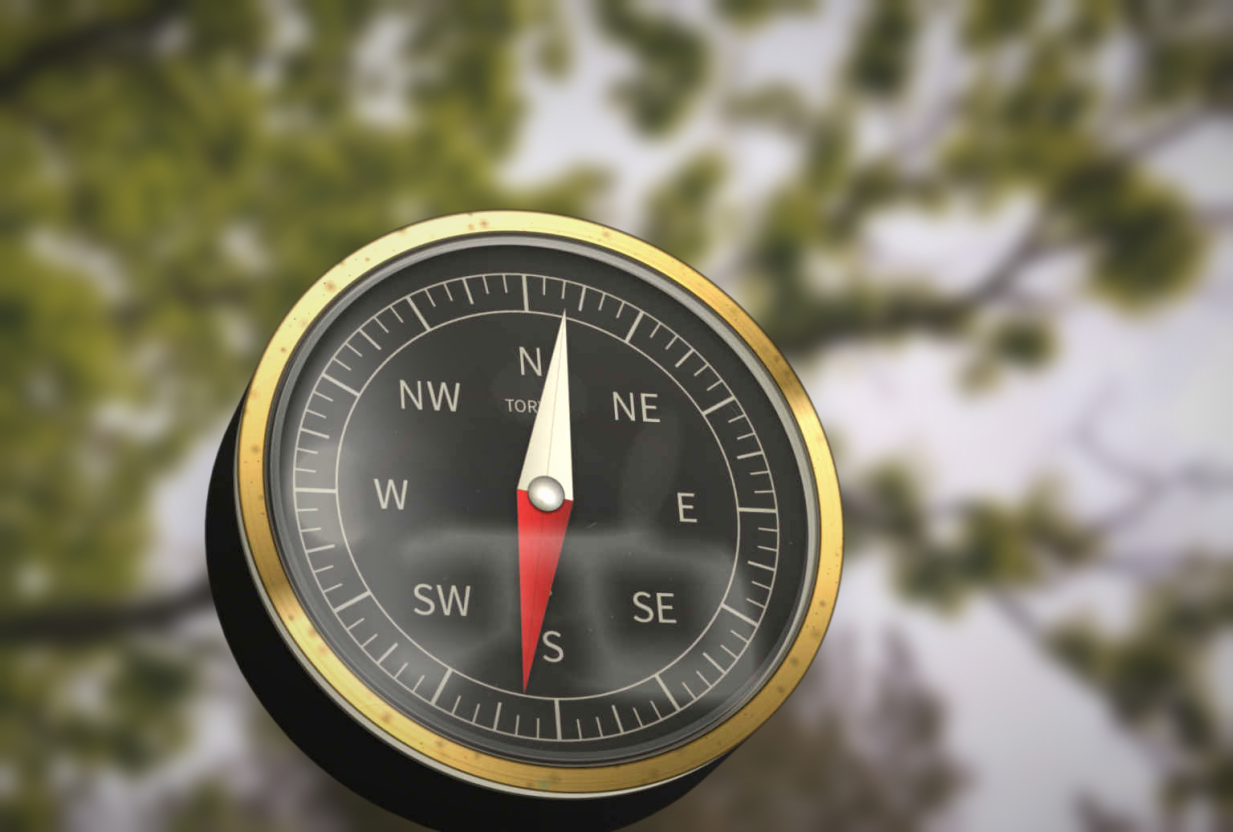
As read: 190
